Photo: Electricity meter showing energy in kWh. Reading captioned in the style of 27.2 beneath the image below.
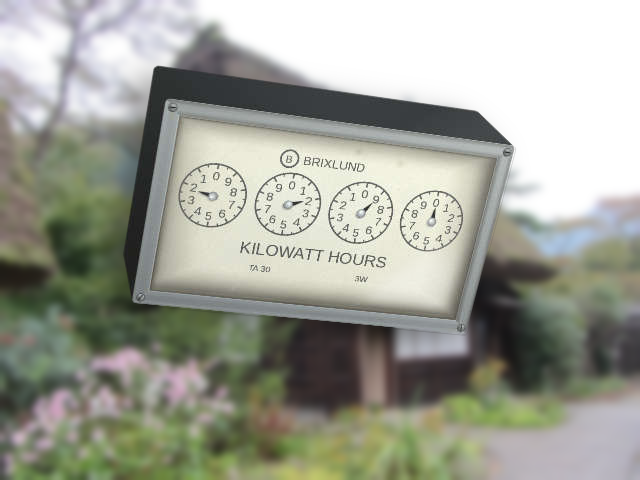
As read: 2190
